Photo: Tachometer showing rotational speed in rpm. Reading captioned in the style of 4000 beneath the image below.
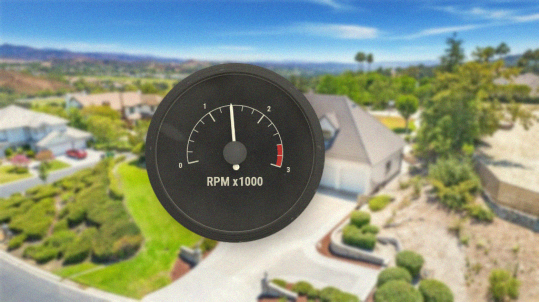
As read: 1400
